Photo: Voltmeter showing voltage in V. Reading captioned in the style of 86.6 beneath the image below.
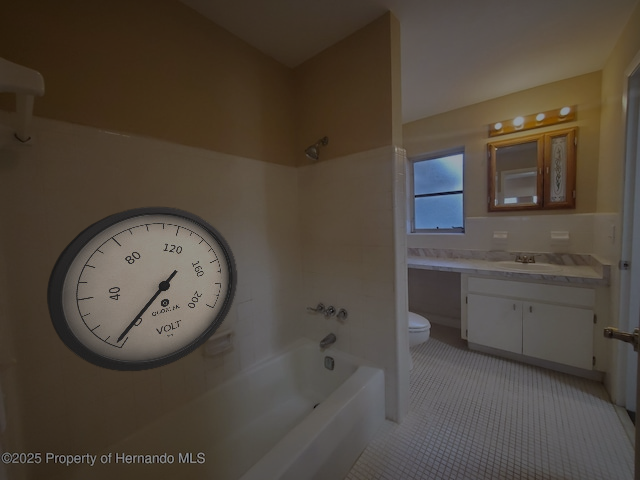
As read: 5
